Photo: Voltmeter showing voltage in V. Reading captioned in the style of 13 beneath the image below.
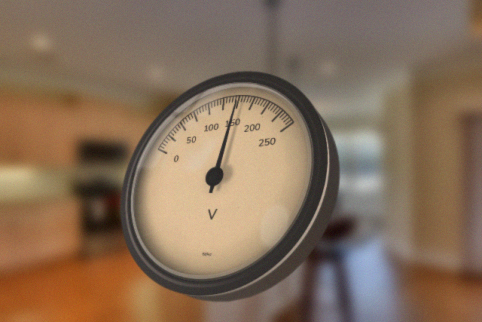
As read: 150
